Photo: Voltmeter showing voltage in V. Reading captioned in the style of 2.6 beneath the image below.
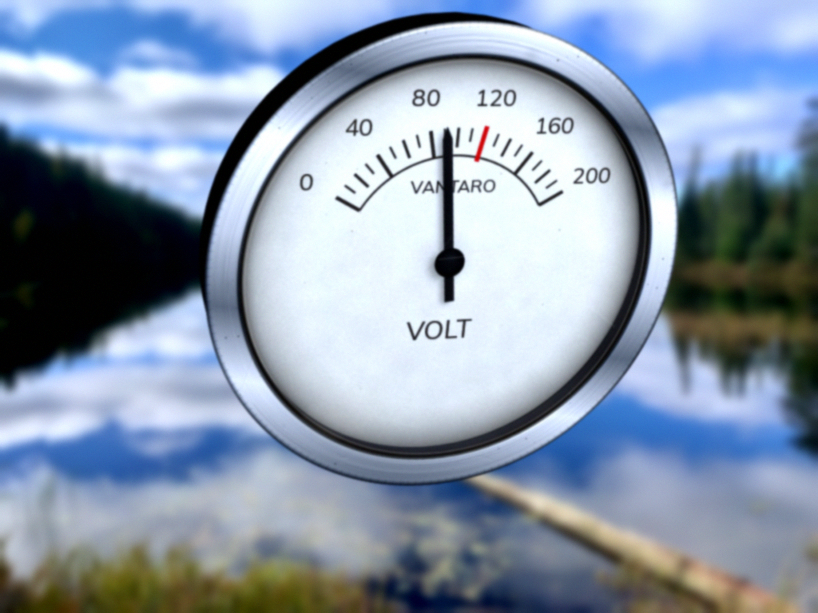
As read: 90
